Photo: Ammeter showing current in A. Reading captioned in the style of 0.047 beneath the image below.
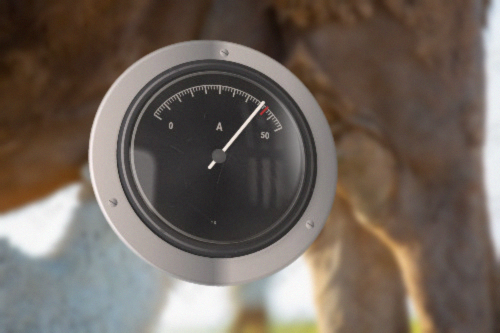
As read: 40
